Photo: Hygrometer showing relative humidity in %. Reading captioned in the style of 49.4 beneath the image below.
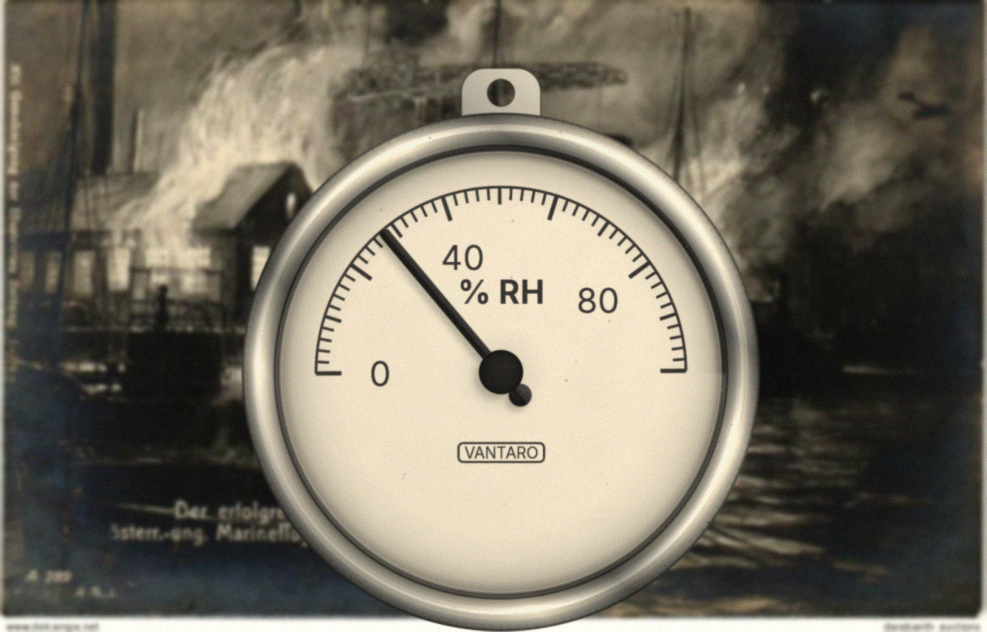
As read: 28
